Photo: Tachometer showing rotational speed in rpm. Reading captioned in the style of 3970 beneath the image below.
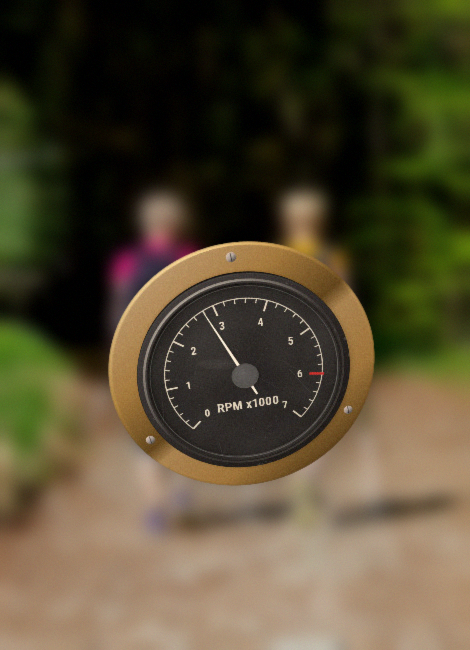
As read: 2800
